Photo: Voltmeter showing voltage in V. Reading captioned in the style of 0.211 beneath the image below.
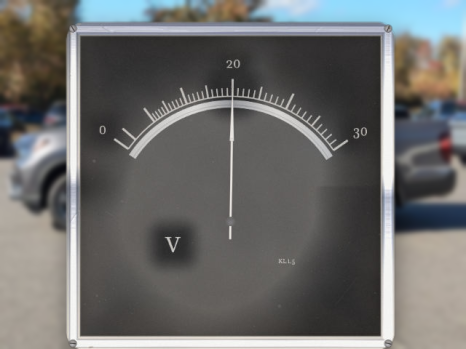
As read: 20
